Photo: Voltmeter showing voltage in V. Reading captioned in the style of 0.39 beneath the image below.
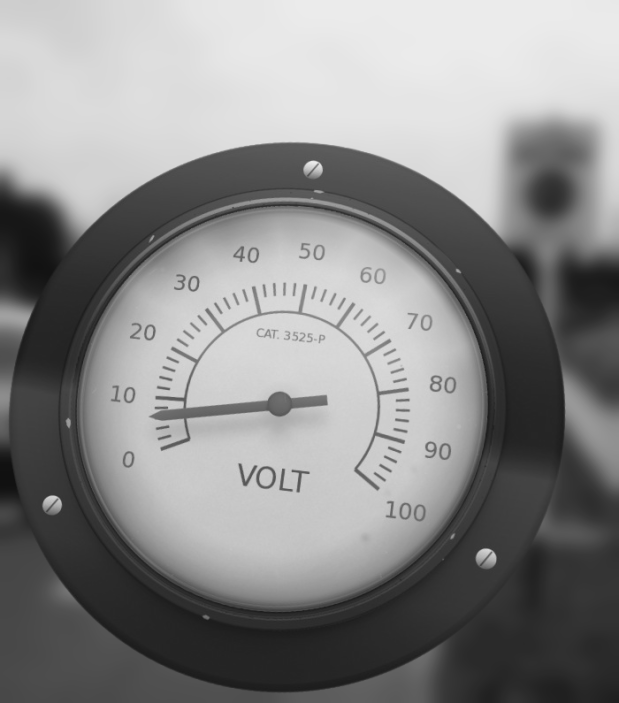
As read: 6
